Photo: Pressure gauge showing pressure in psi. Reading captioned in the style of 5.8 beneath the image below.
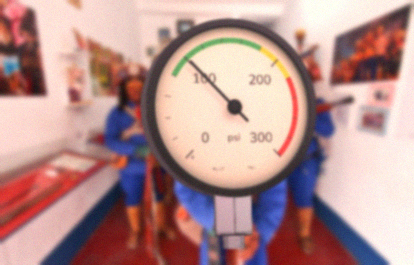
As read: 100
